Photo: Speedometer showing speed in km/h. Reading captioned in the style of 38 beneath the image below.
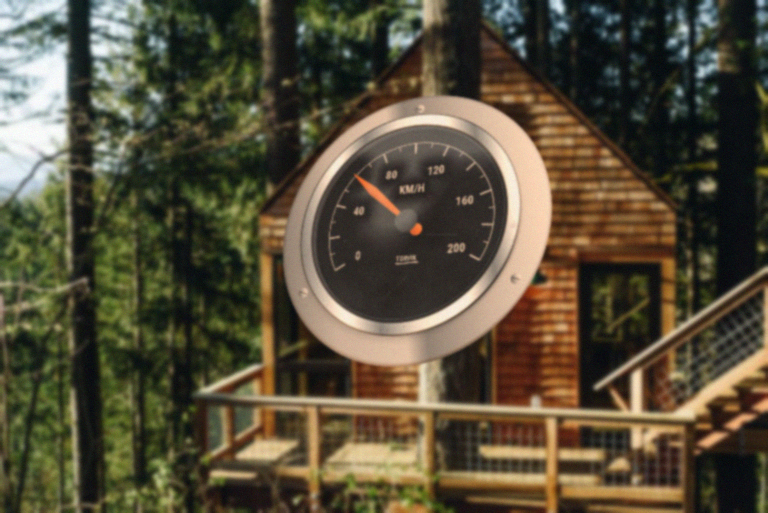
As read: 60
